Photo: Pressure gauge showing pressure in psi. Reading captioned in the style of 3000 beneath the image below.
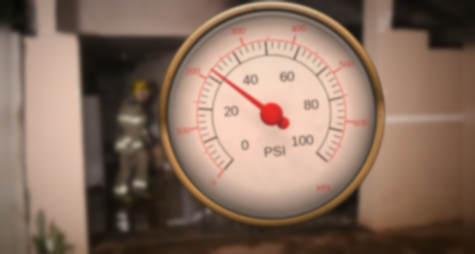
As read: 32
